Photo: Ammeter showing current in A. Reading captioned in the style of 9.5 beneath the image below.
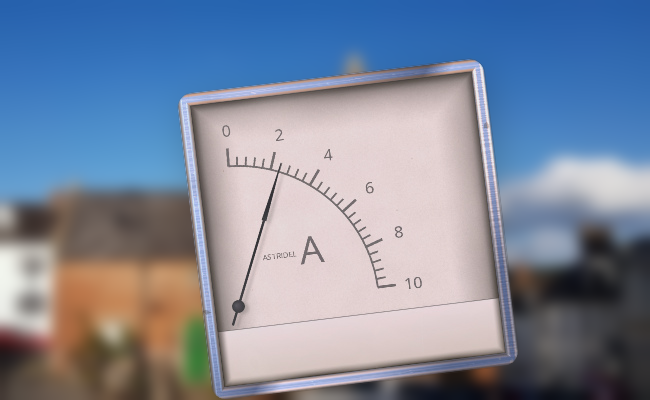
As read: 2.4
